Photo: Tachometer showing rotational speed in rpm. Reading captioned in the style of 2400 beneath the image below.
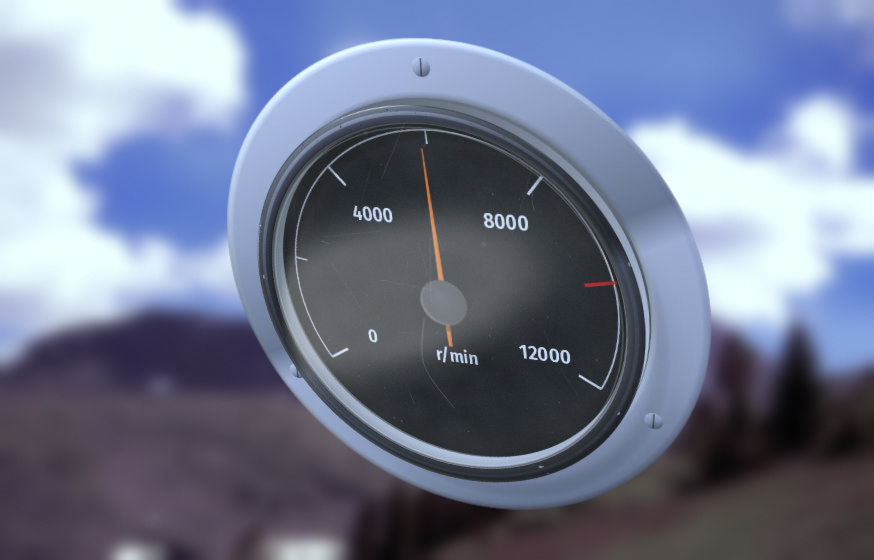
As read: 6000
